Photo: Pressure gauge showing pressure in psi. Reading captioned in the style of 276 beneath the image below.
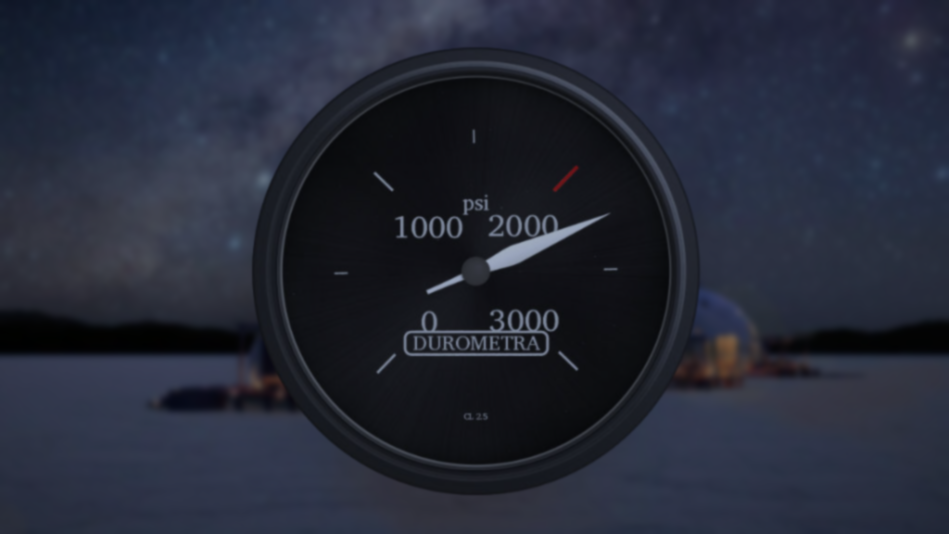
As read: 2250
